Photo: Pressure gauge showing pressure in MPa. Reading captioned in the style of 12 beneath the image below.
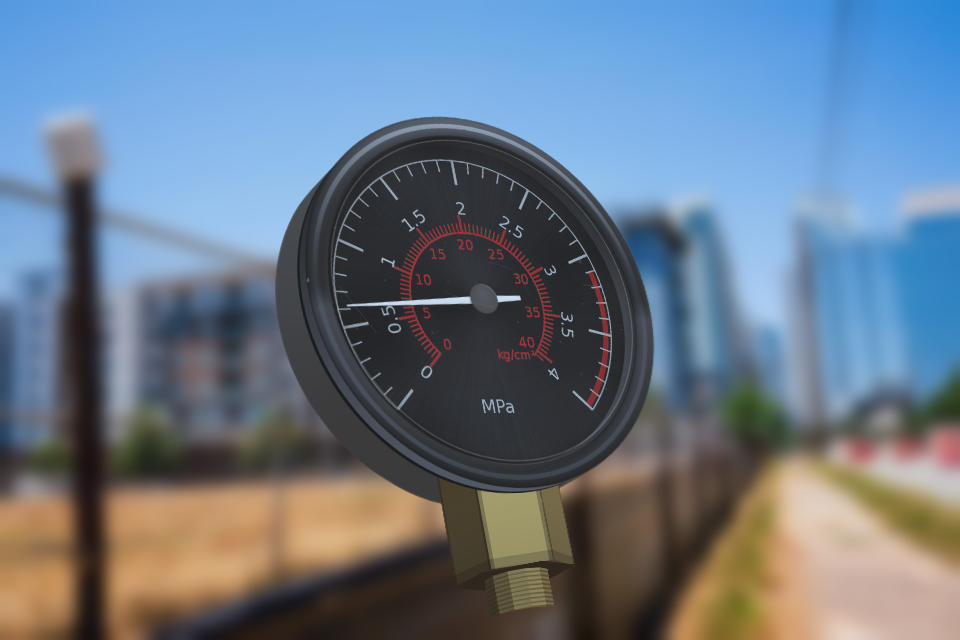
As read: 0.6
